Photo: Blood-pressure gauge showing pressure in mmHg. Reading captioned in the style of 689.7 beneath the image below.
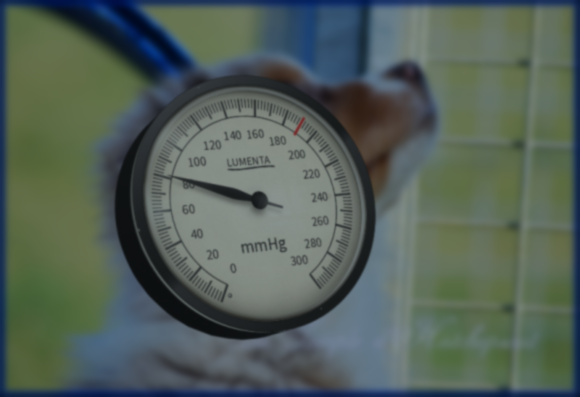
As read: 80
